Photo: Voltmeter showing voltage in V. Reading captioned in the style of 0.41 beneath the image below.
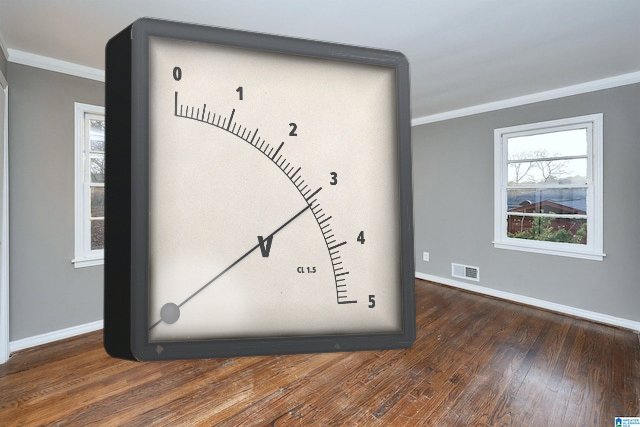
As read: 3.1
